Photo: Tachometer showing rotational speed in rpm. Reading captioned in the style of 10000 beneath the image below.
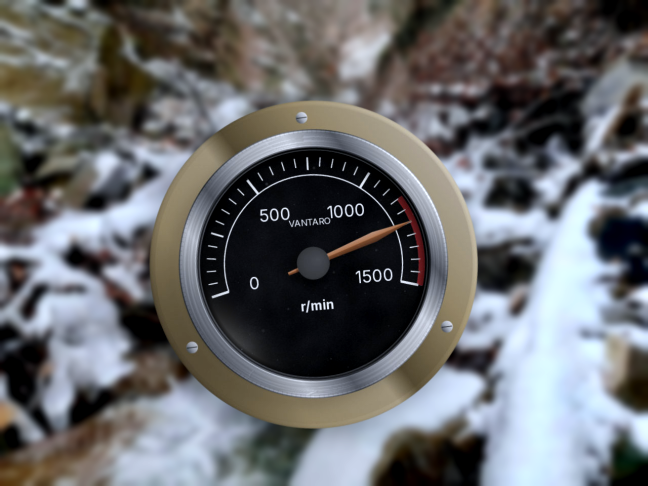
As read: 1250
